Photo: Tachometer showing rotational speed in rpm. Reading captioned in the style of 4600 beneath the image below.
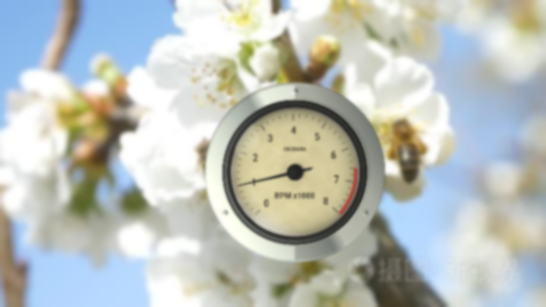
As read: 1000
